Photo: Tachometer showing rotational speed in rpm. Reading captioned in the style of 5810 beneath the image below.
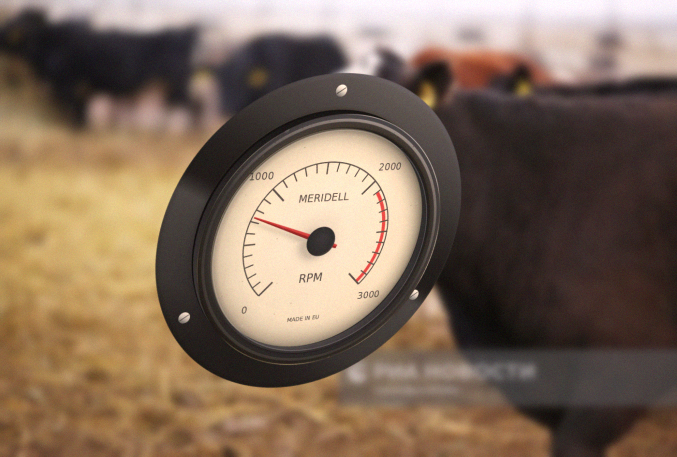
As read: 750
